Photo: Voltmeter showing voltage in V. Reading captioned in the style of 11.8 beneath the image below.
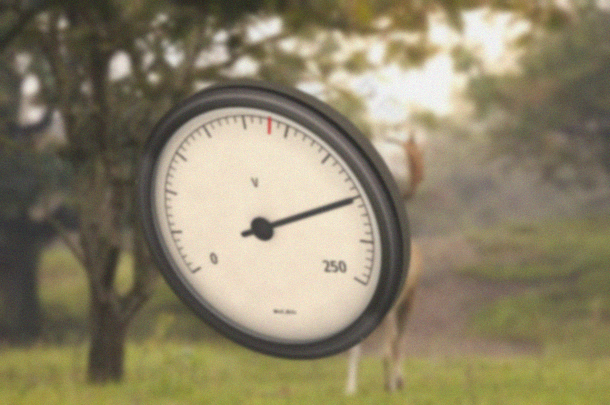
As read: 200
